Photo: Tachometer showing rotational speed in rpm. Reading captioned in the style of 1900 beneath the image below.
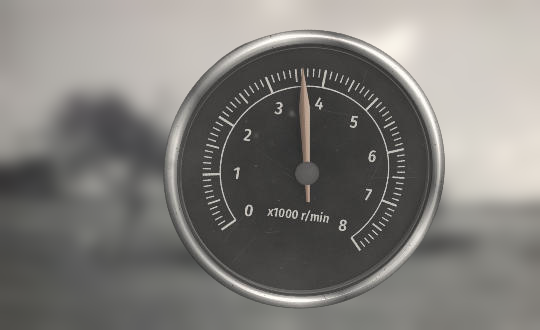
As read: 3600
